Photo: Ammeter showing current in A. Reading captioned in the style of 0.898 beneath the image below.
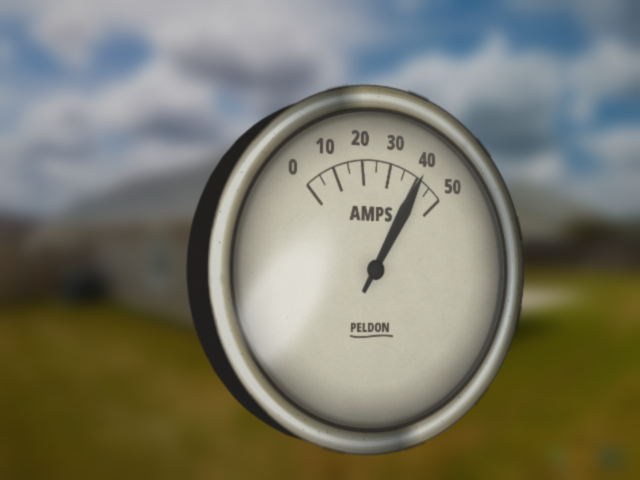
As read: 40
